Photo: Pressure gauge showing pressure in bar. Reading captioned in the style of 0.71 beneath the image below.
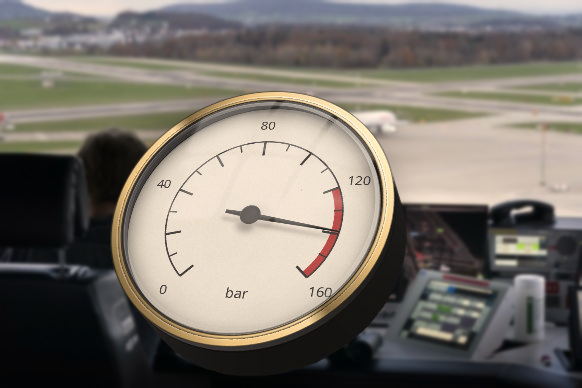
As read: 140
